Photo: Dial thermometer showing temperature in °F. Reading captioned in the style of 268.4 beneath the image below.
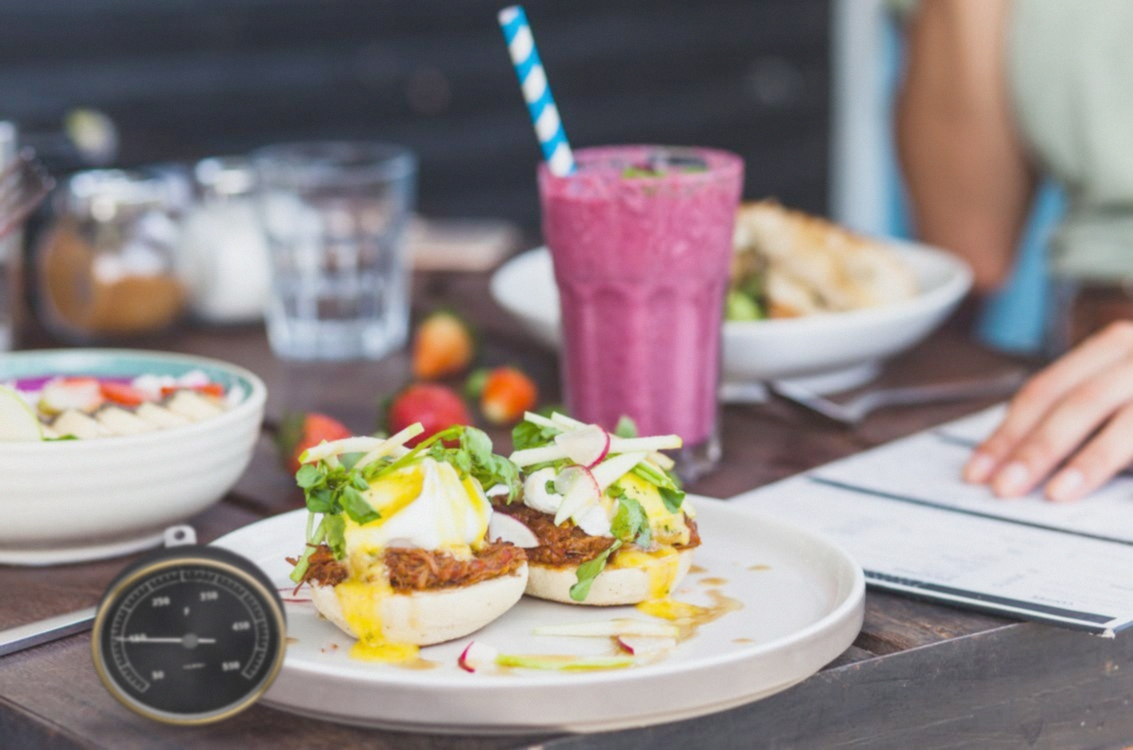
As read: 150
